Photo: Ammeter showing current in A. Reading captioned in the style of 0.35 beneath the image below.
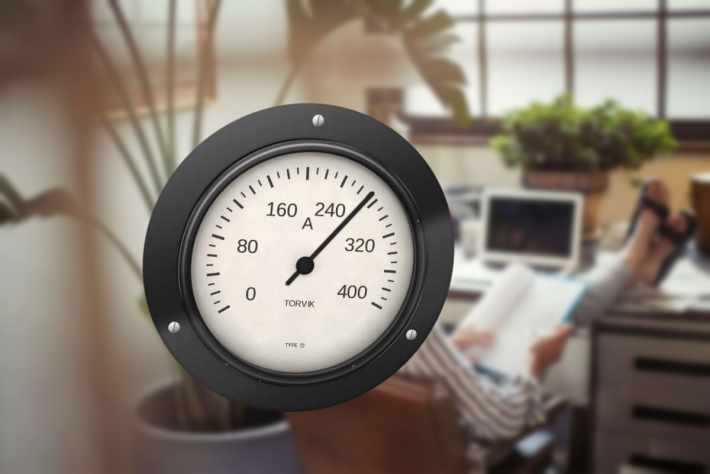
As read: 270
